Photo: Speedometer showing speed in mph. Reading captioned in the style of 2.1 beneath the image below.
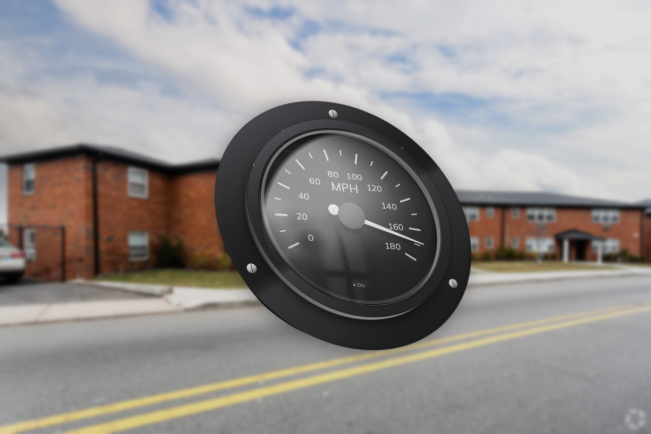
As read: 170
